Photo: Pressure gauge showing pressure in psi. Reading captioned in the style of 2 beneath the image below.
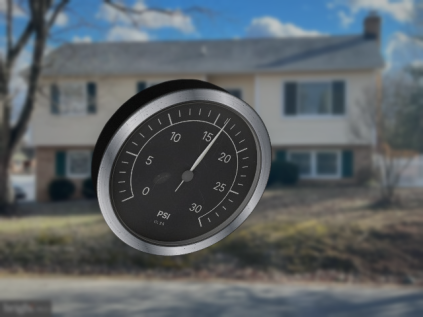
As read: 16
